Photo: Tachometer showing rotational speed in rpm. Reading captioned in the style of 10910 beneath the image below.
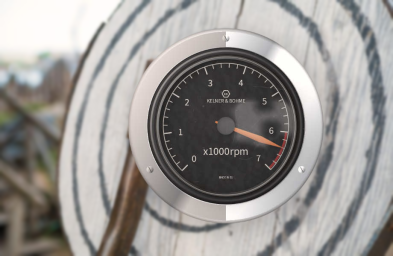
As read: 6400
